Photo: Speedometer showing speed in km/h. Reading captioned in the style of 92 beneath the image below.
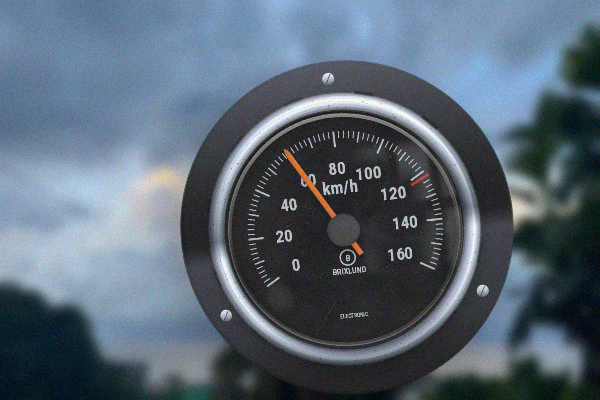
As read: 60
